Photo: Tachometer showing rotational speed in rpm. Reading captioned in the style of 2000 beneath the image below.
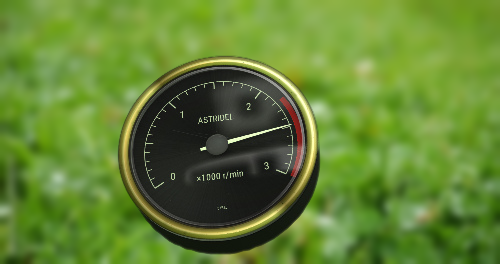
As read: 2500
